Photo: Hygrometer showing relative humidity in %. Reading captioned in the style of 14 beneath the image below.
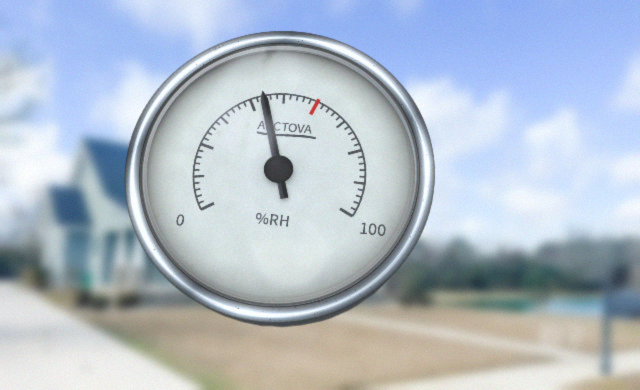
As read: 44
